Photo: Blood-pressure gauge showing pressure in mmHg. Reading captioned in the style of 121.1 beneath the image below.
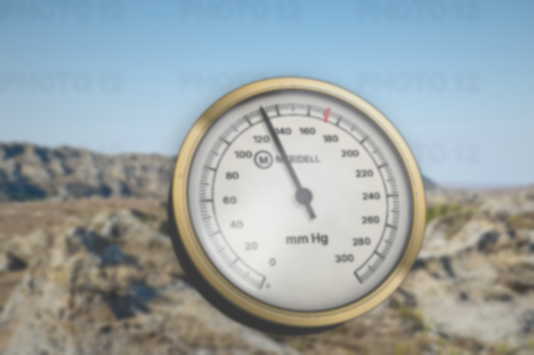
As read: 130
